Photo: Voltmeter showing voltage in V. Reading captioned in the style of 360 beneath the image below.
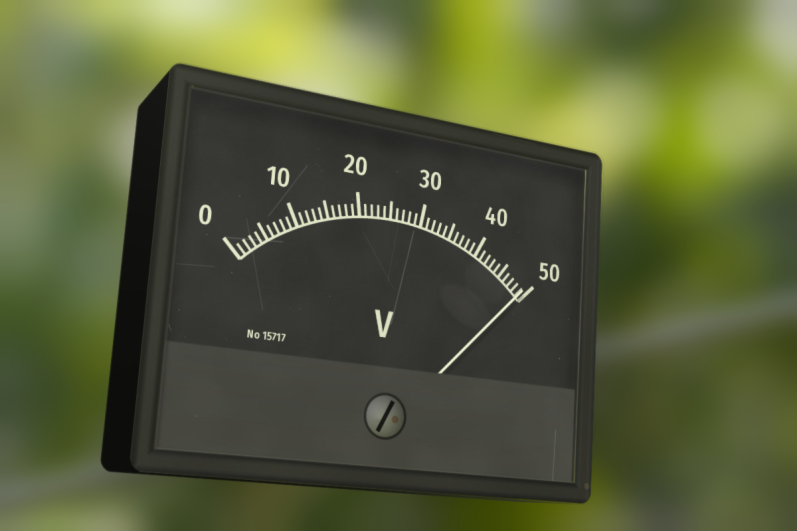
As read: 49
